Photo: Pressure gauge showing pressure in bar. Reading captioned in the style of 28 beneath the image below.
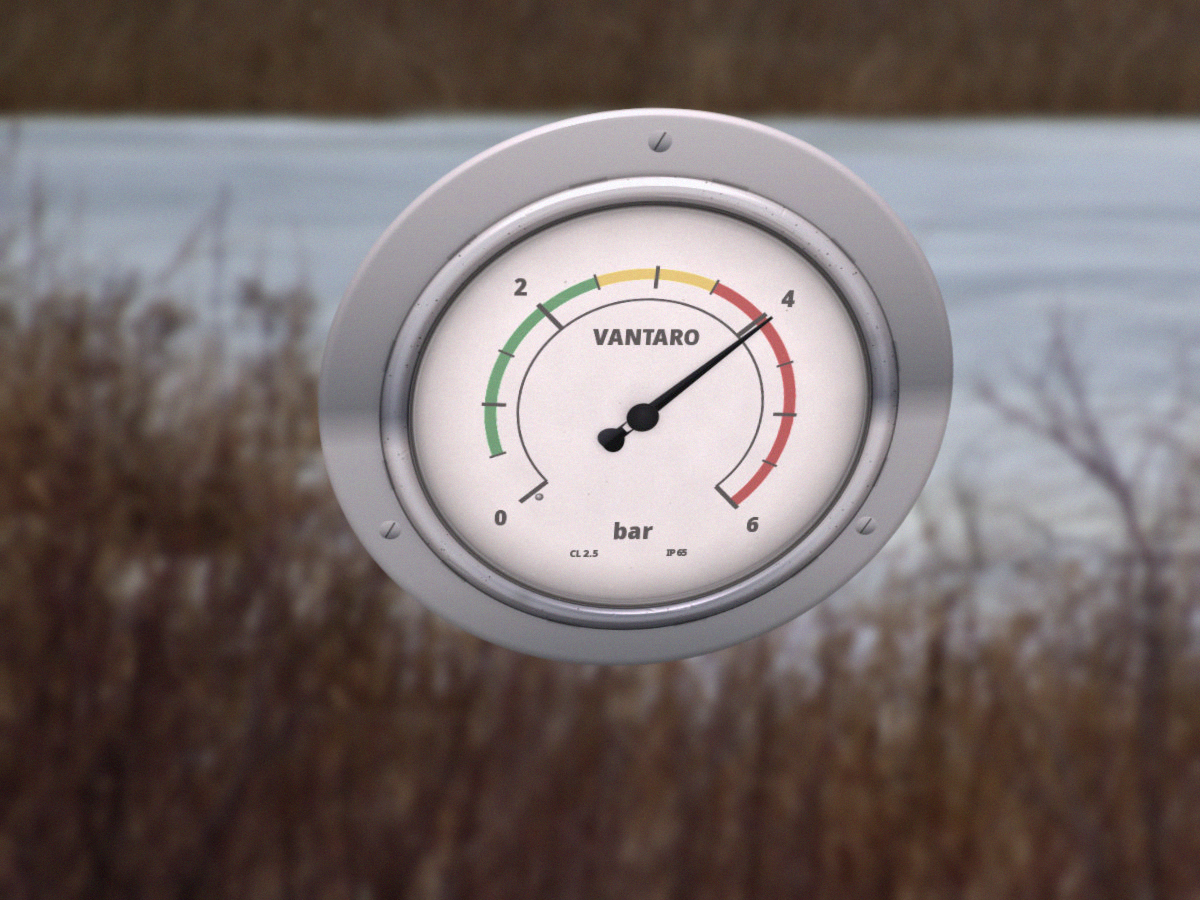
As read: 4
